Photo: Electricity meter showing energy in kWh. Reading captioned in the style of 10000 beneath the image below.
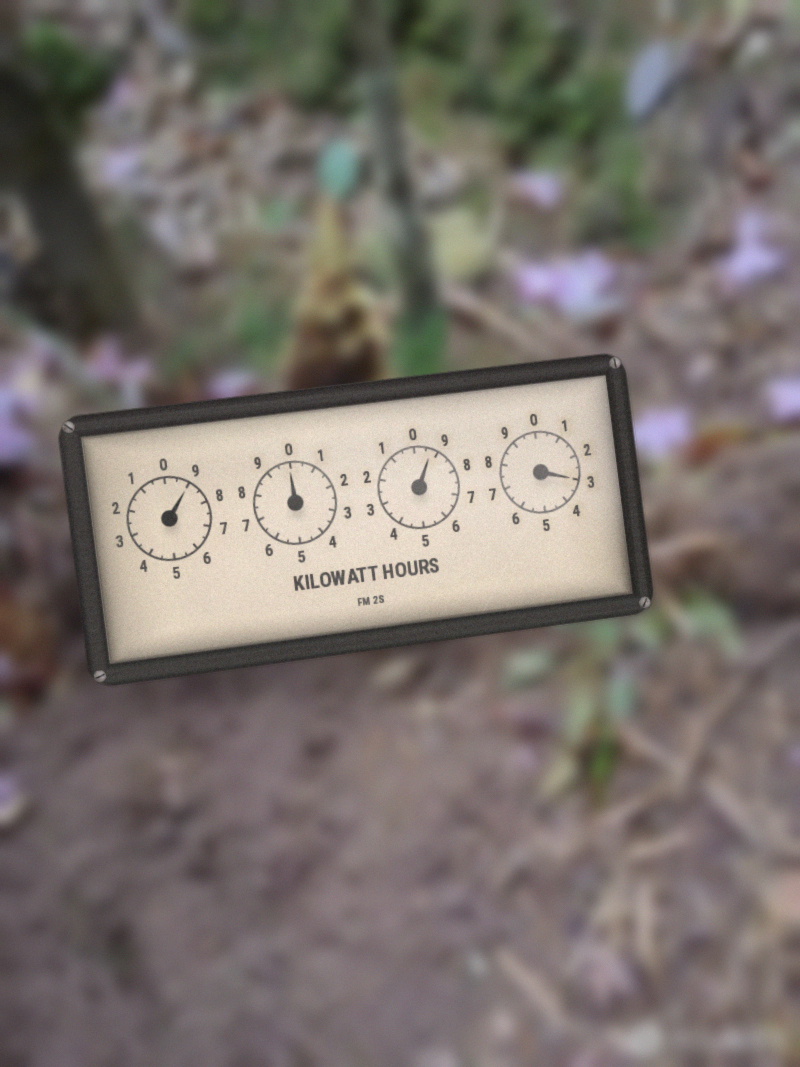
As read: 8993
